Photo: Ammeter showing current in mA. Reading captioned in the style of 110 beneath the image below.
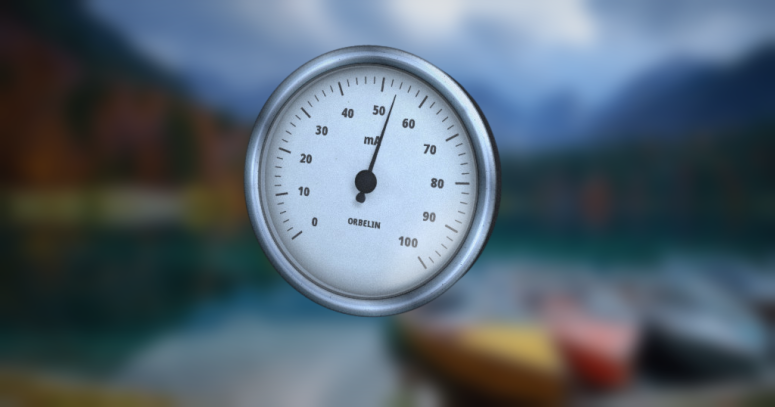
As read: 54
